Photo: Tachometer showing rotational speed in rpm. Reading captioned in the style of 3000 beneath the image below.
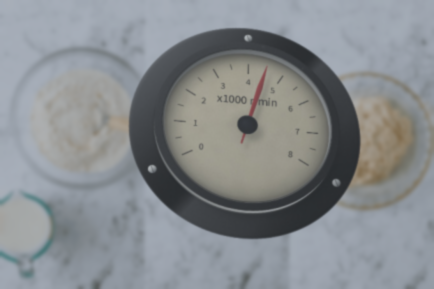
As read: 4500
